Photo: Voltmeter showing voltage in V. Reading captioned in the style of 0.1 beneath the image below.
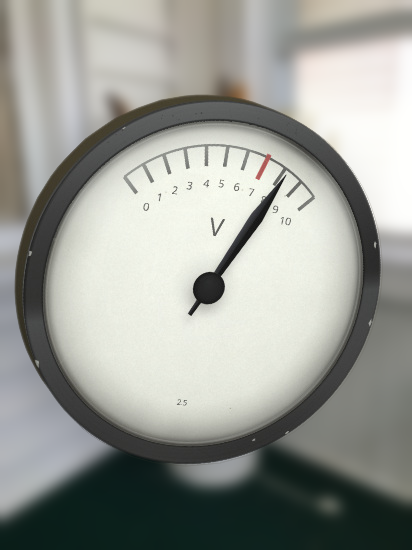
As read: 8
